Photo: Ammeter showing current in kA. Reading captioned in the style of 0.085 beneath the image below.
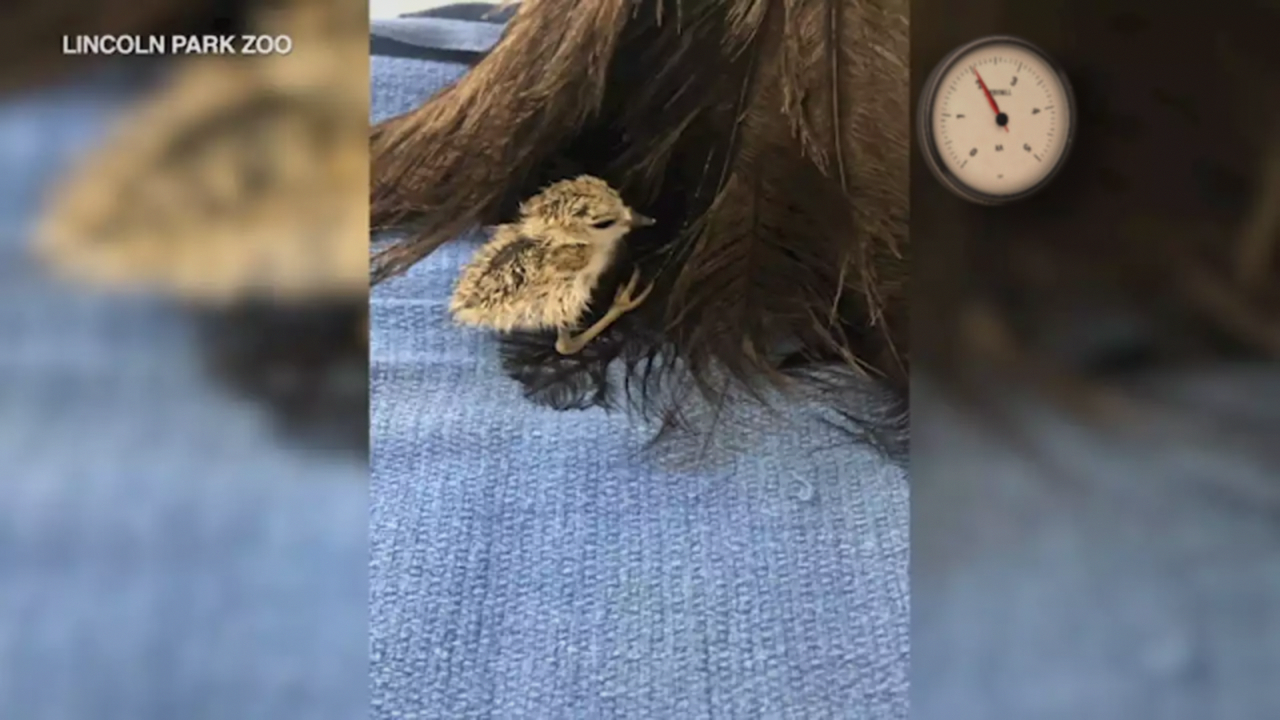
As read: 2
